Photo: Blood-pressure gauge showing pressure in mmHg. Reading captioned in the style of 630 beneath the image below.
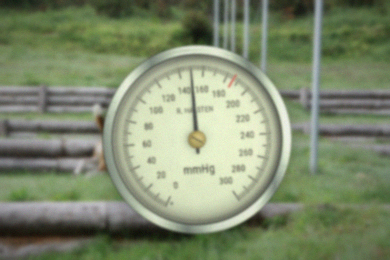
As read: 150
